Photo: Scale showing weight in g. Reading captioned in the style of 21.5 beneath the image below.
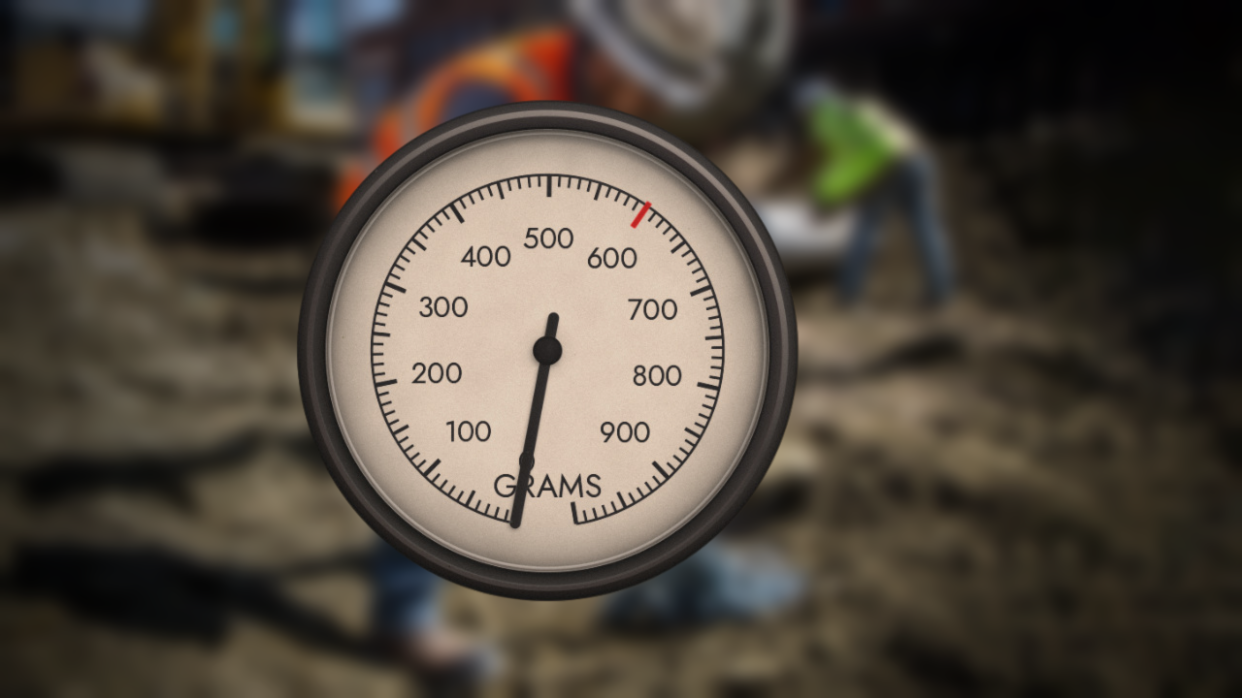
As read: 0
